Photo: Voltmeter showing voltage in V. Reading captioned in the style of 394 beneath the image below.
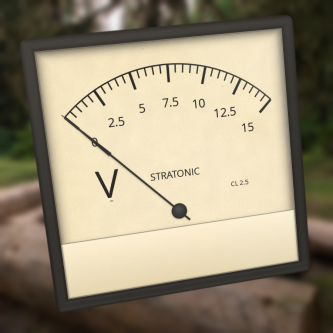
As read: 0
